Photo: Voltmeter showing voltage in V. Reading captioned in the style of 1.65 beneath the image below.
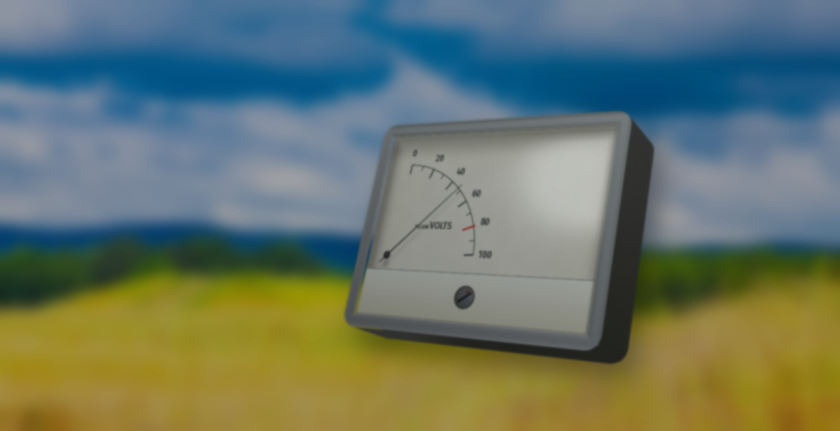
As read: 50
